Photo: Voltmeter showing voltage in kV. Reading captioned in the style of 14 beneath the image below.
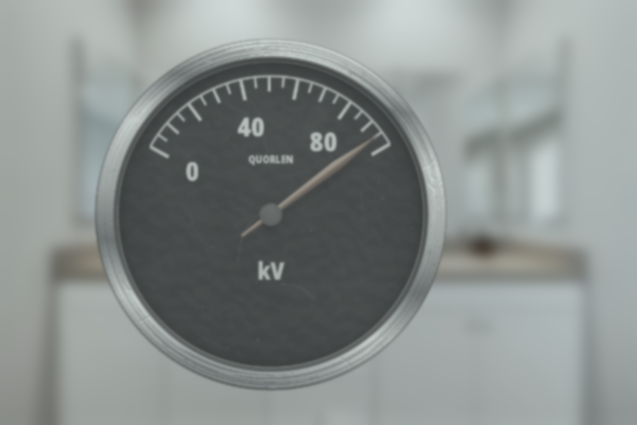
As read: 95
